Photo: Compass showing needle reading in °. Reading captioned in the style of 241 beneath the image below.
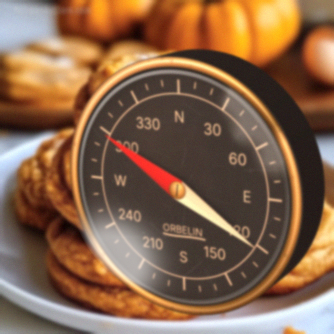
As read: 300
